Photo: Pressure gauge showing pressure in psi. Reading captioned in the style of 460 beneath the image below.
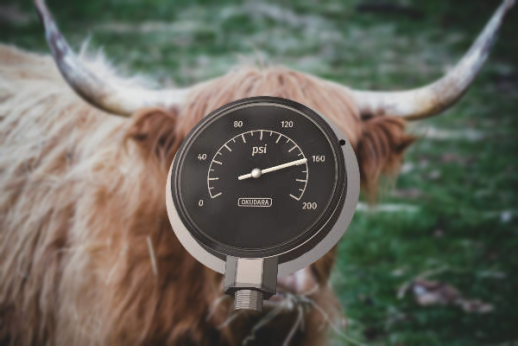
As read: 160
